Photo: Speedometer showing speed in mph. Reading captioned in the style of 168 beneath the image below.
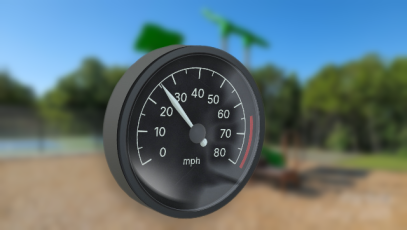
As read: 25
